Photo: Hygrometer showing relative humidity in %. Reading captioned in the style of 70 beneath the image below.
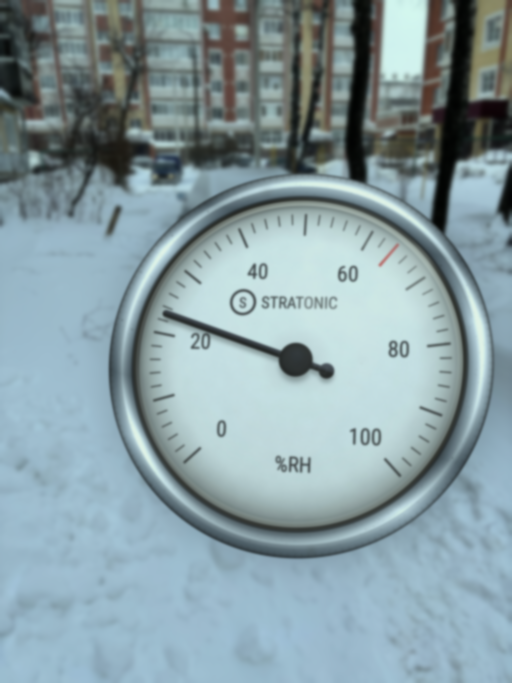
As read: 23
